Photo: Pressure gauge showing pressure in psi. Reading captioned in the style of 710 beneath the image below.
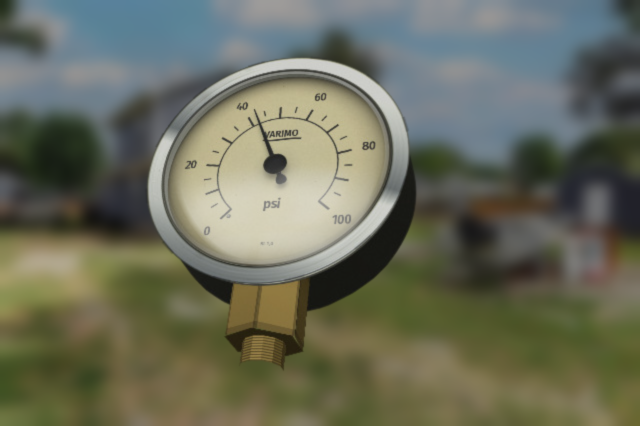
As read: 42.5
